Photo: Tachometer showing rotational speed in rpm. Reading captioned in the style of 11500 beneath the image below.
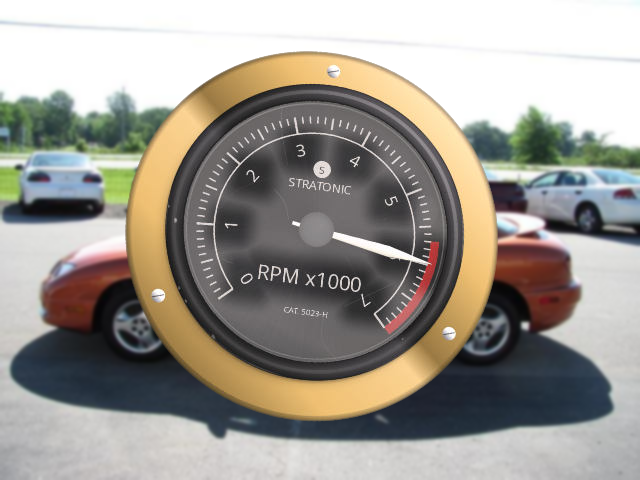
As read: 6000
